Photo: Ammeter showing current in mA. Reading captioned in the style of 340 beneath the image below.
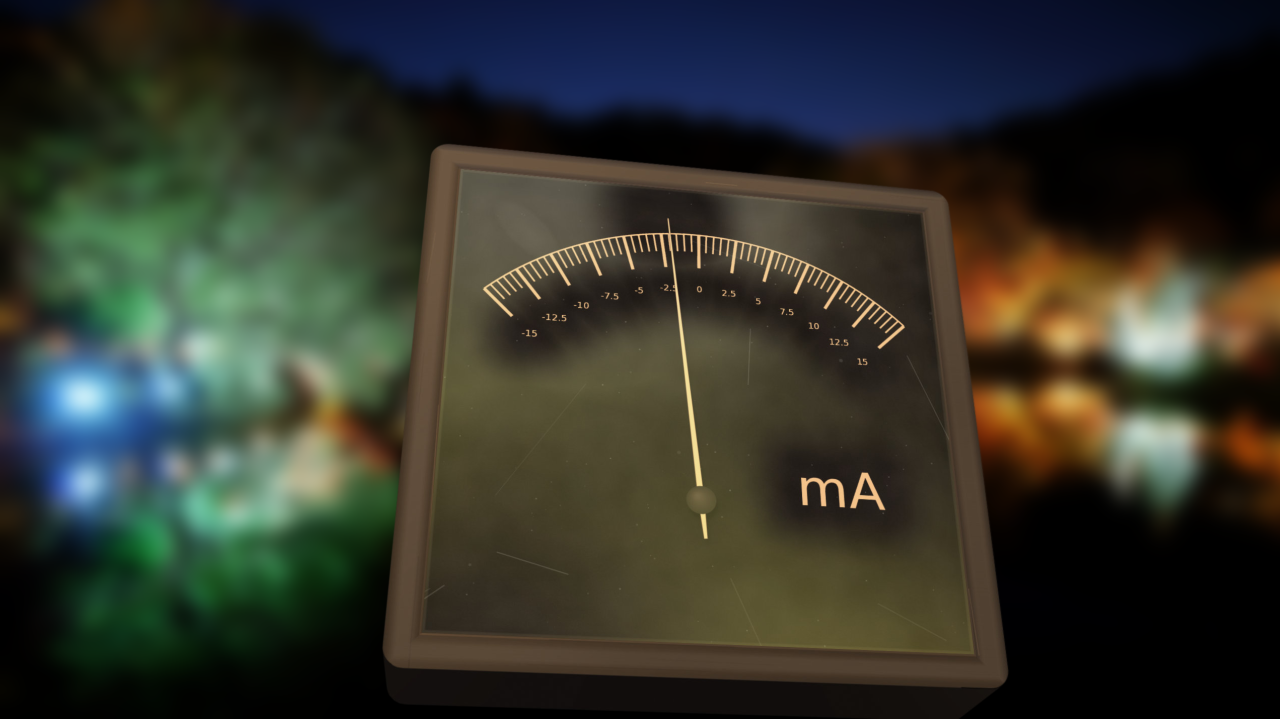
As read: -2
